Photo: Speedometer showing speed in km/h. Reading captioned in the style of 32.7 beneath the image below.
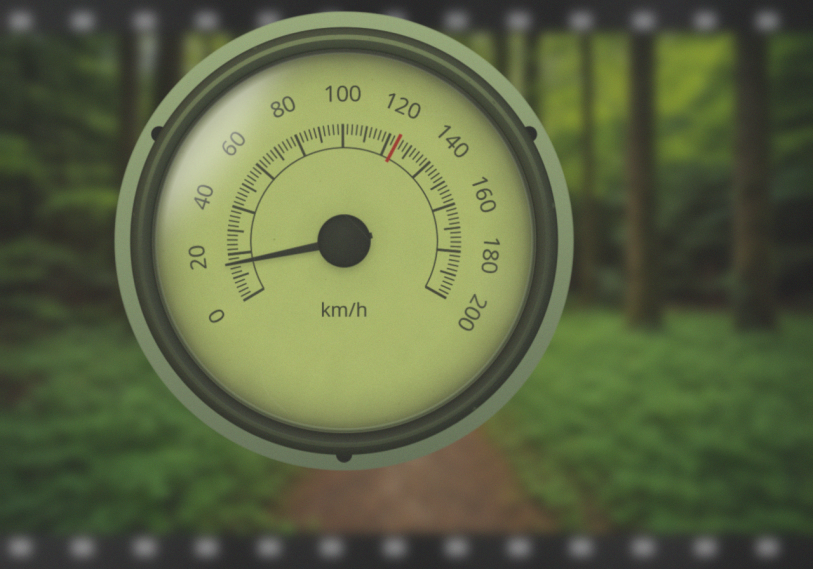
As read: 16
